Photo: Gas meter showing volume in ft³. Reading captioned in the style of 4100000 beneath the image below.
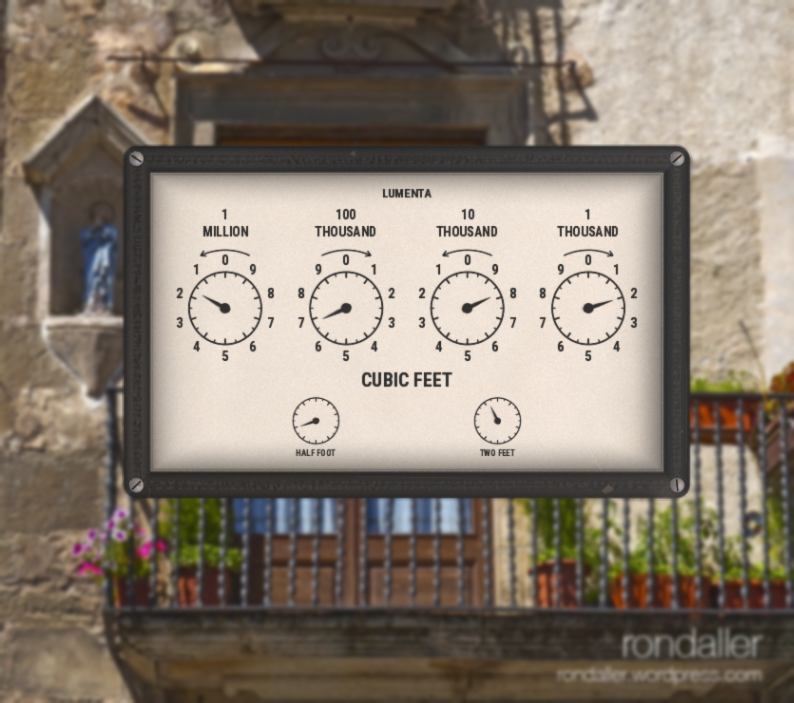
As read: 168200
